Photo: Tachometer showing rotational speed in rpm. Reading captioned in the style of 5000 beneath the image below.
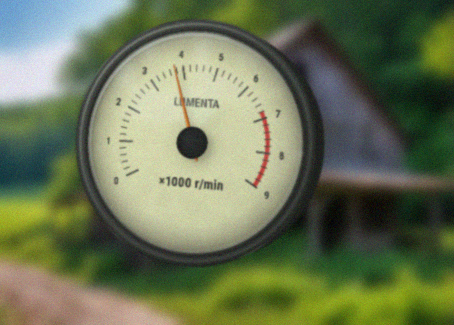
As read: 3800
